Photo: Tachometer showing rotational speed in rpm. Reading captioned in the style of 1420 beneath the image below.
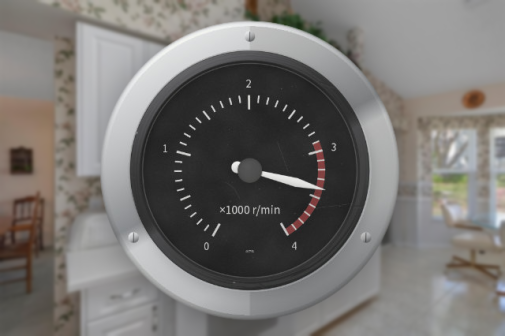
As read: 3400
